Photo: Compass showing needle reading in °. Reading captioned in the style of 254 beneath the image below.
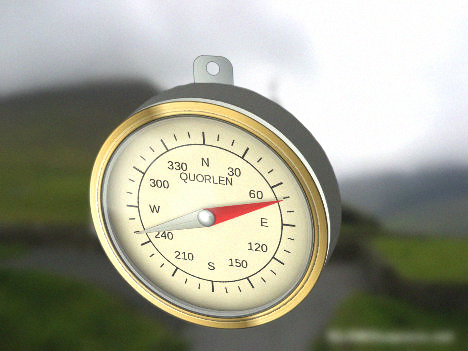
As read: 70
